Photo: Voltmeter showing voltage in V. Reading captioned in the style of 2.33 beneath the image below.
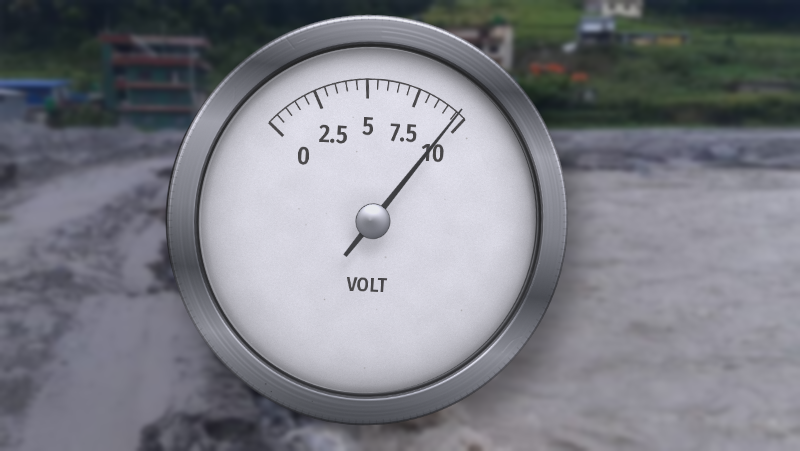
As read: 9.5
